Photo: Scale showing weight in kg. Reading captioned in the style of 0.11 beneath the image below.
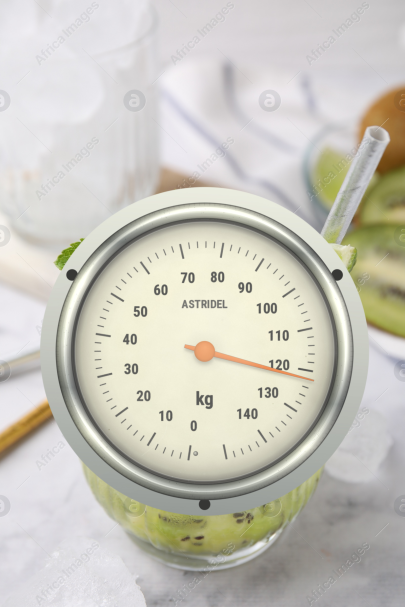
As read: 122
